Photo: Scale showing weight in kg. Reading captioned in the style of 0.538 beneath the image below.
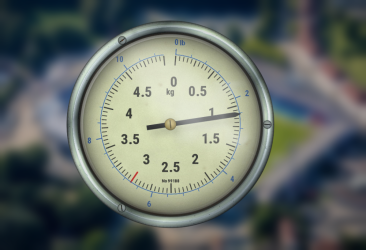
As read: 1.1
